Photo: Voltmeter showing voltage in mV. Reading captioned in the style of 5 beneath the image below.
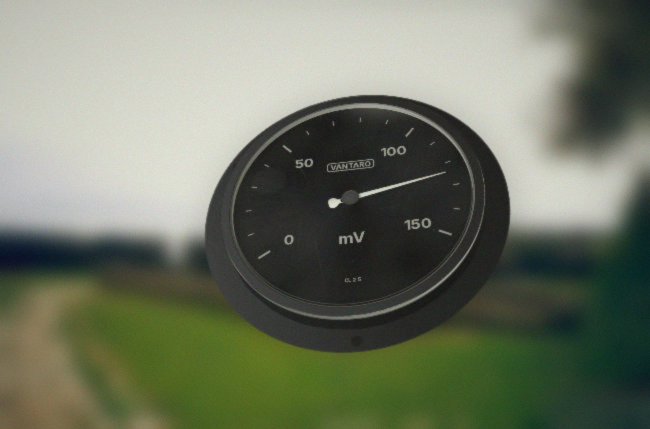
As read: 125
